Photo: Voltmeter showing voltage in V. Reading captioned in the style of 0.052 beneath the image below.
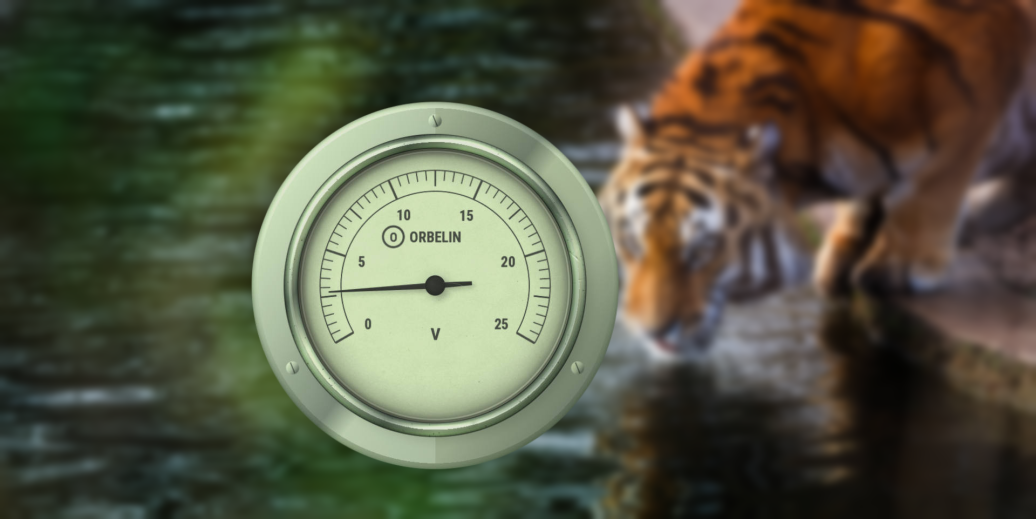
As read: 2.75
